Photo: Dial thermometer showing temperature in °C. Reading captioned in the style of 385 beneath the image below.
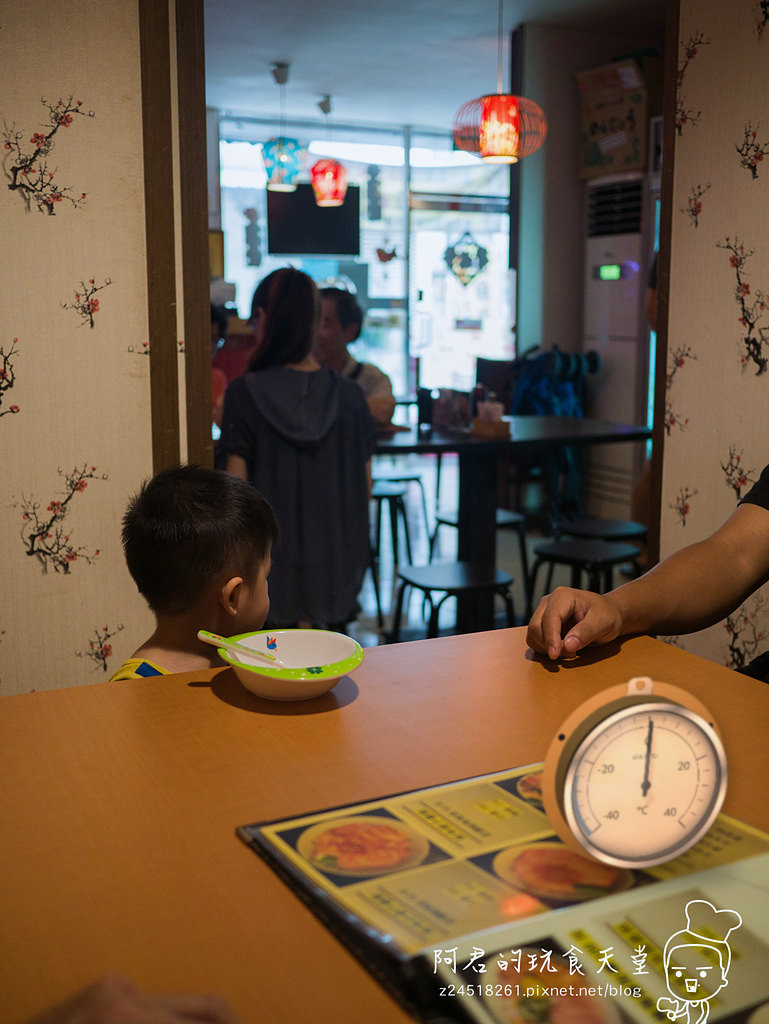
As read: 0
